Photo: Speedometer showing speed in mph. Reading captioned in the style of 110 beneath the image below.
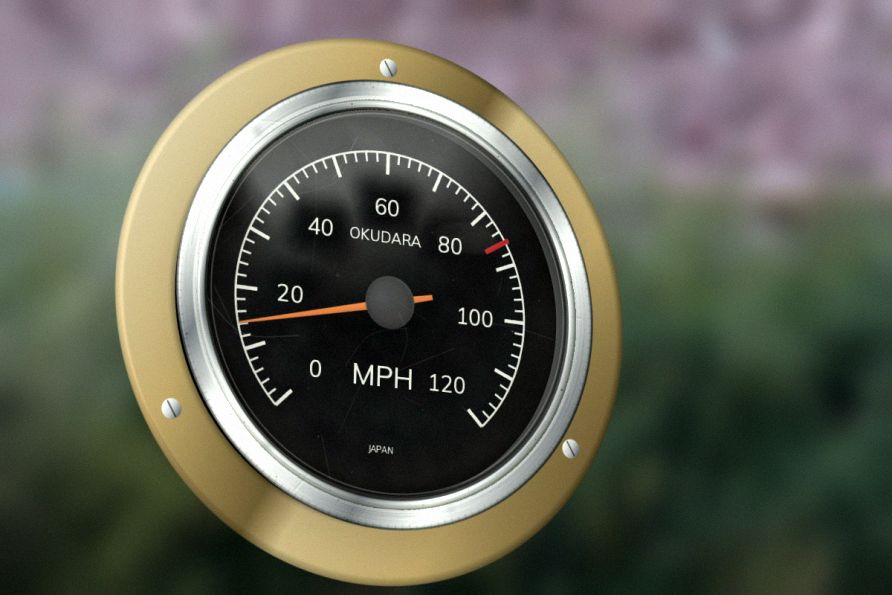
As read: 14
